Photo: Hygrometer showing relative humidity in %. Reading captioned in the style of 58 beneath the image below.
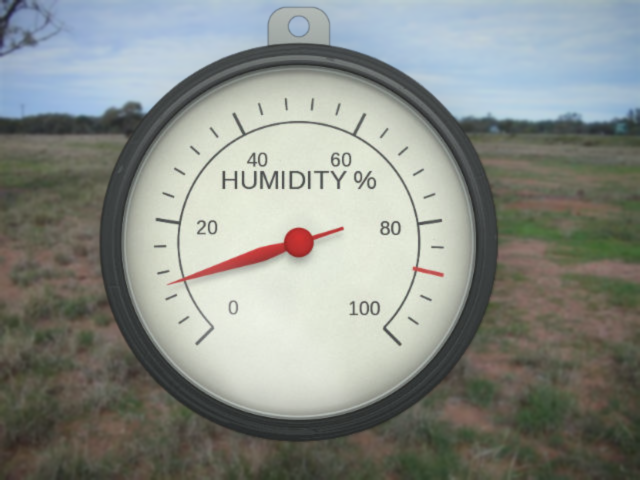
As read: 10
